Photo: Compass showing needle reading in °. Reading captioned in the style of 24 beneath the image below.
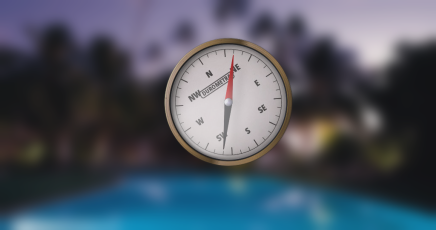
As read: 40
